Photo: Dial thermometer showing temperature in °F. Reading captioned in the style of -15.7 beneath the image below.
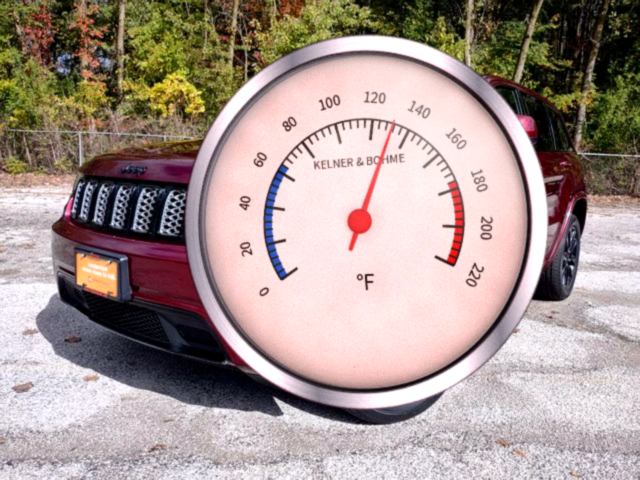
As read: 132
